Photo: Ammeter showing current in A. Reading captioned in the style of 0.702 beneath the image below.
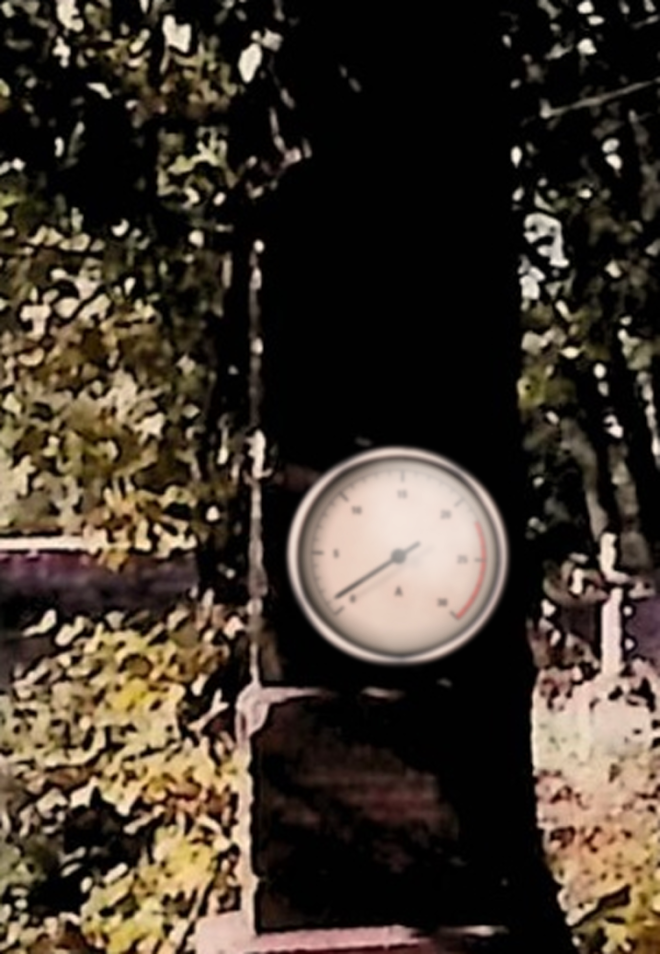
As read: 1
